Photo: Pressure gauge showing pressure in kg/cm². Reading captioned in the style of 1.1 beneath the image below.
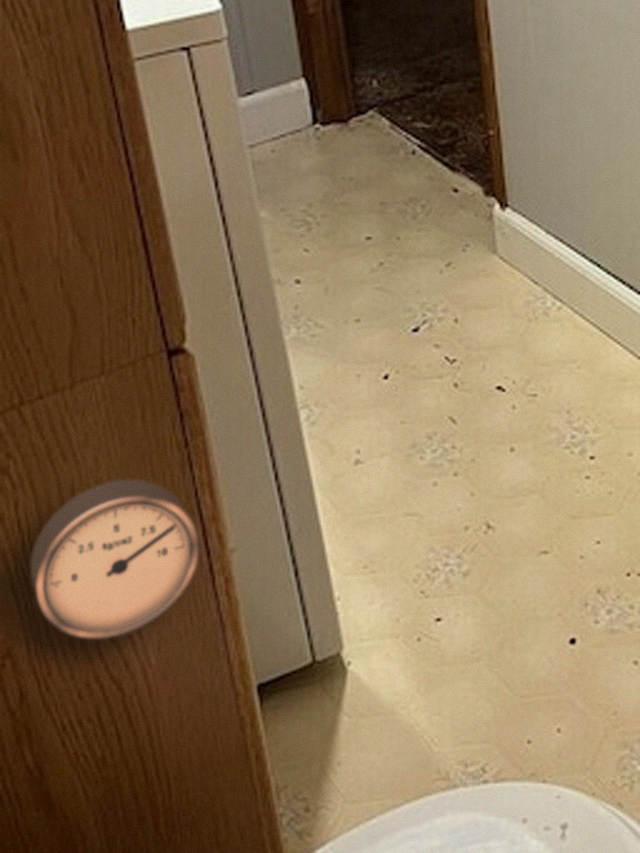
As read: 8.5
